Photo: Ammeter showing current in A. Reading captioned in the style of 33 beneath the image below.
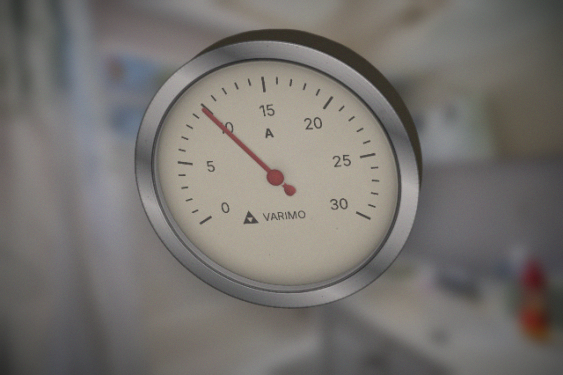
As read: 10
